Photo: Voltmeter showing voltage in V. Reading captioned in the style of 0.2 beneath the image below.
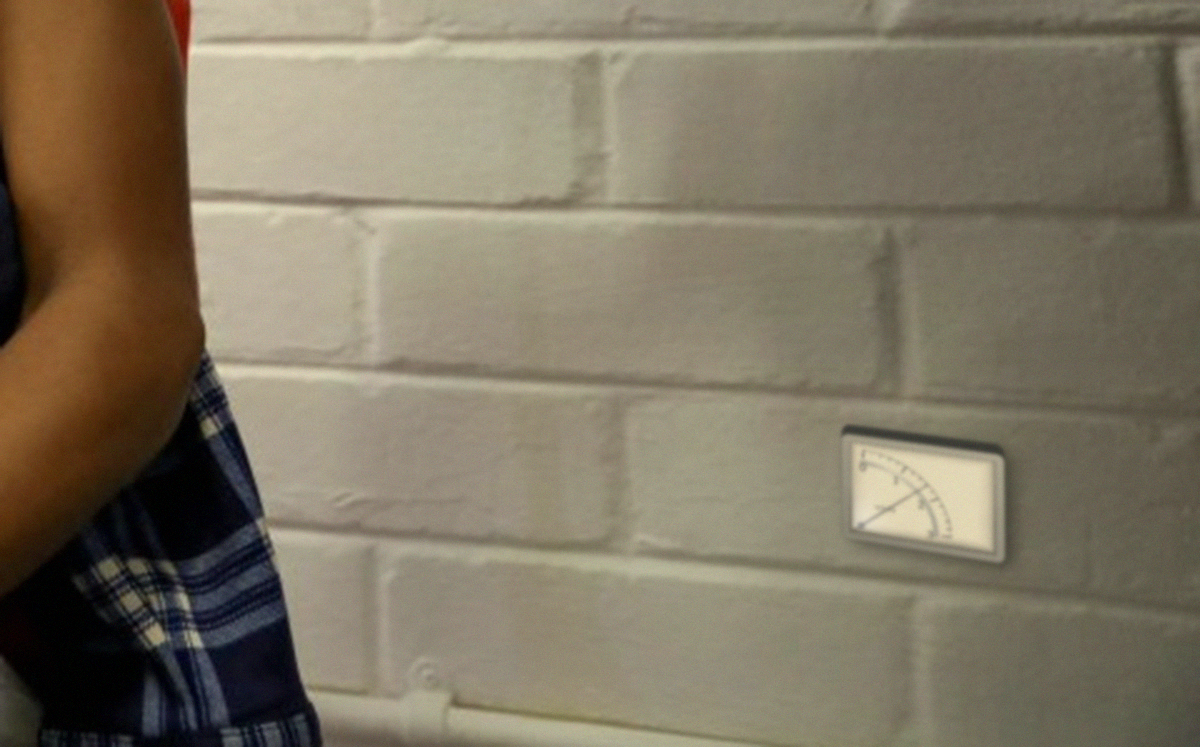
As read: 1.6
